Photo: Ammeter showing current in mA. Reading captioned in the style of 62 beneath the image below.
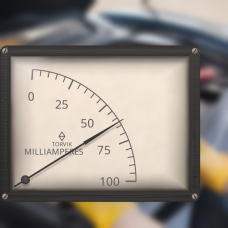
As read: 62.5
